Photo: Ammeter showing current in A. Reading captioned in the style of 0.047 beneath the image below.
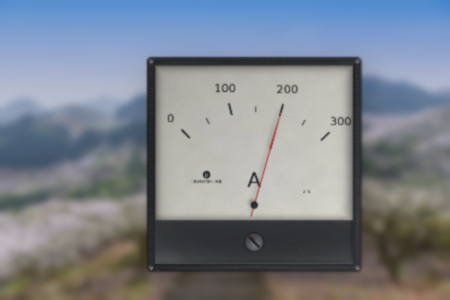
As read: 200
